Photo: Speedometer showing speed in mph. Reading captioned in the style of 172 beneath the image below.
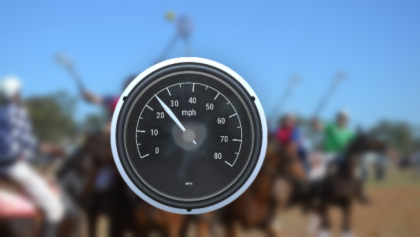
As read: 25
